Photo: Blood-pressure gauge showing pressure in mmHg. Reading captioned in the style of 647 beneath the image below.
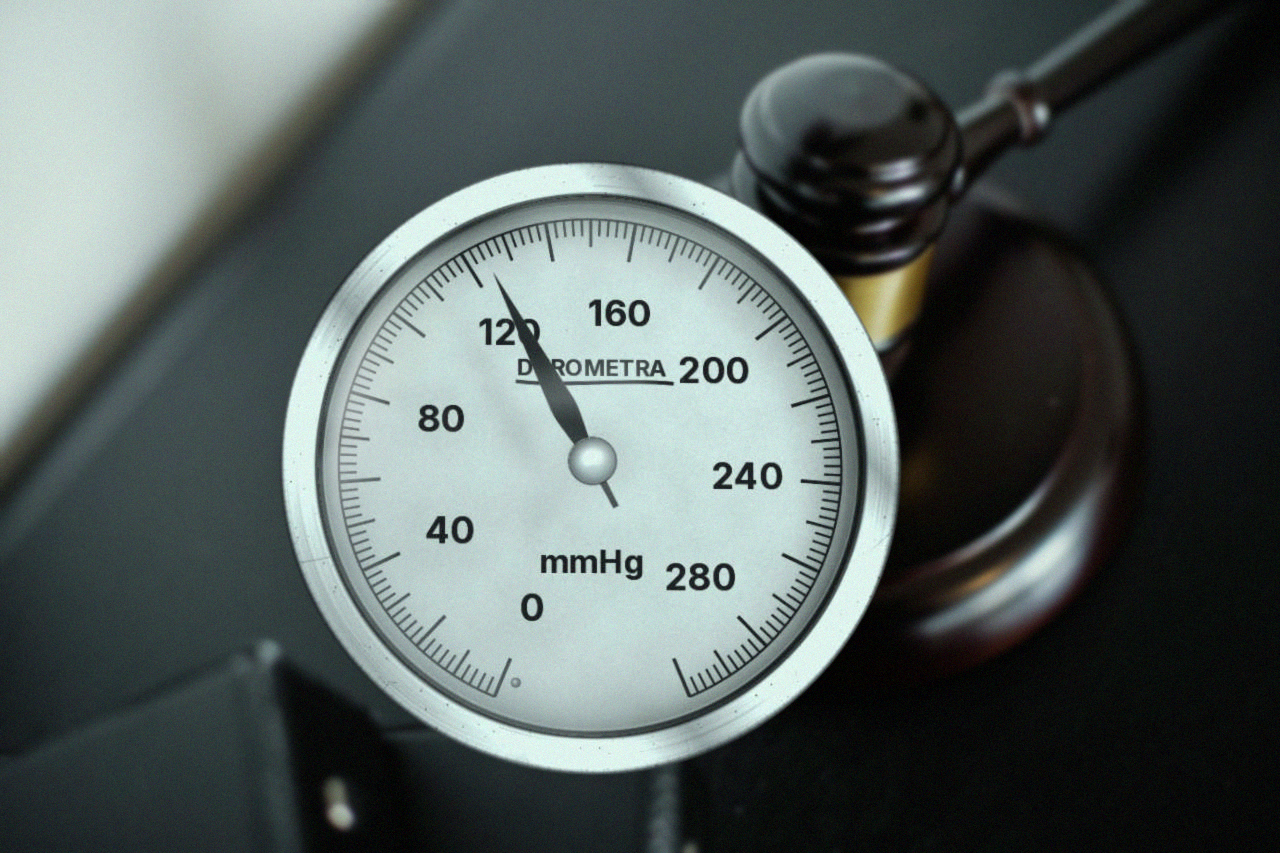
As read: 124
